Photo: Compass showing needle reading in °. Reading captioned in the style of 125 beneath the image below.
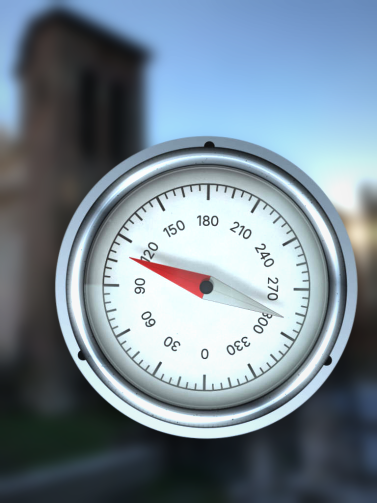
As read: 110
